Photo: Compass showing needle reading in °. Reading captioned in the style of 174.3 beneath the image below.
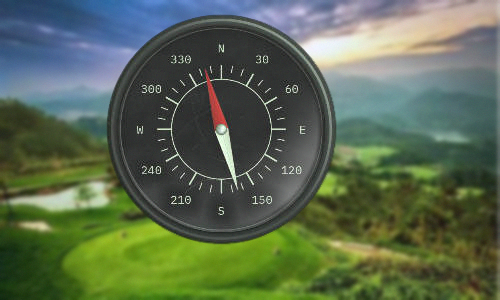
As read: 345
